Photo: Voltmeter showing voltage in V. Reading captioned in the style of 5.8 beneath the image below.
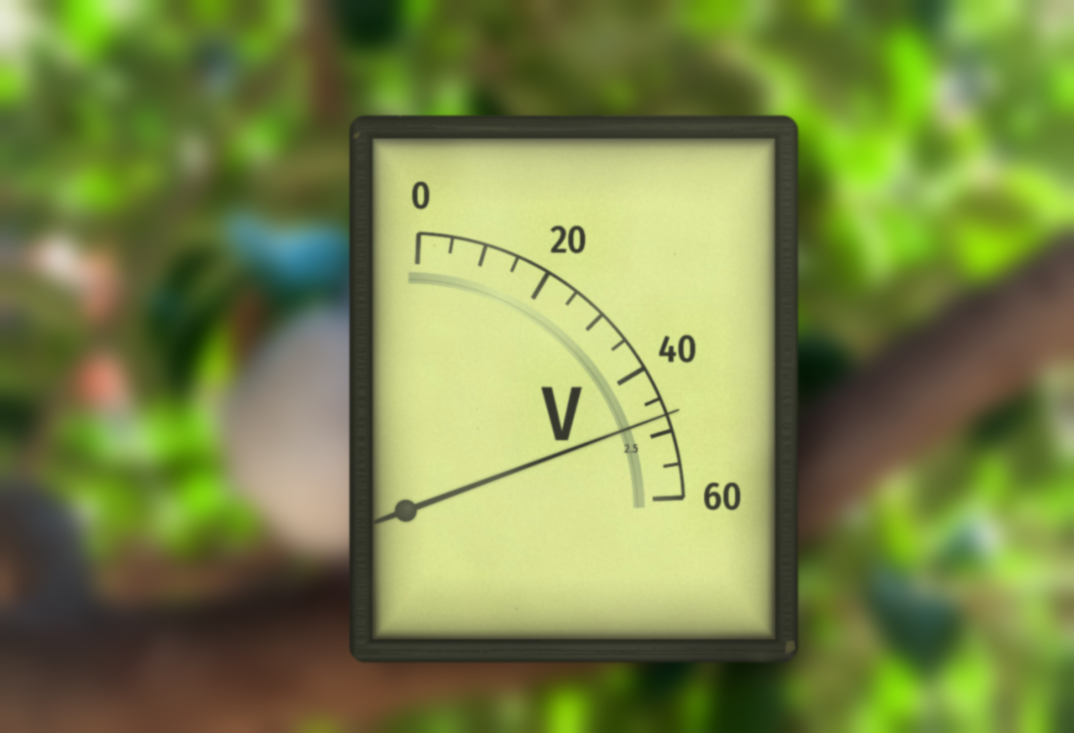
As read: 47.5
